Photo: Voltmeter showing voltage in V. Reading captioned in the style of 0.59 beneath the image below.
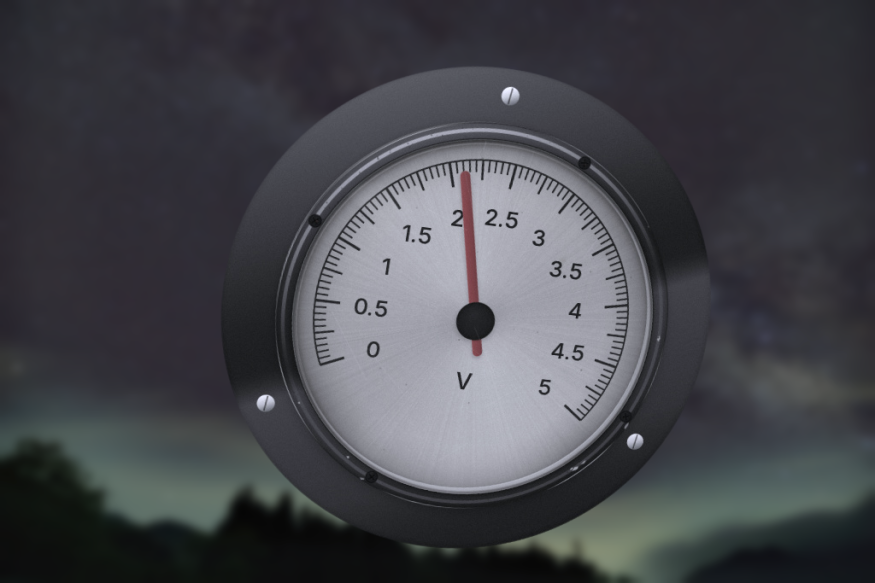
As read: 2.1
